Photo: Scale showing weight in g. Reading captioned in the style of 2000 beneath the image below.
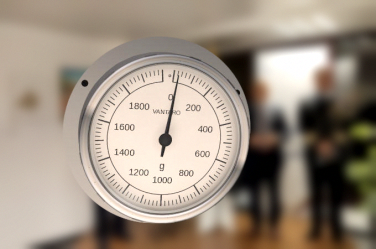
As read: 20
